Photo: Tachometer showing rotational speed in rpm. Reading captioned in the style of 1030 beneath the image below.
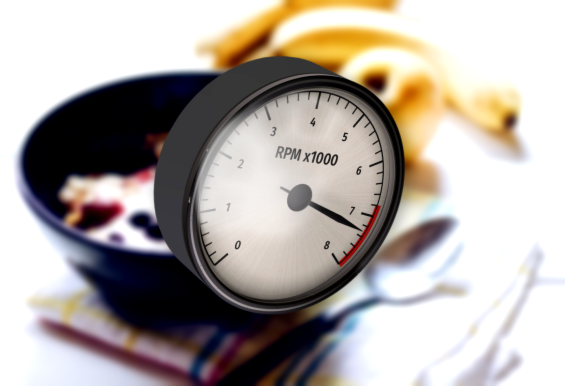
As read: 7300
